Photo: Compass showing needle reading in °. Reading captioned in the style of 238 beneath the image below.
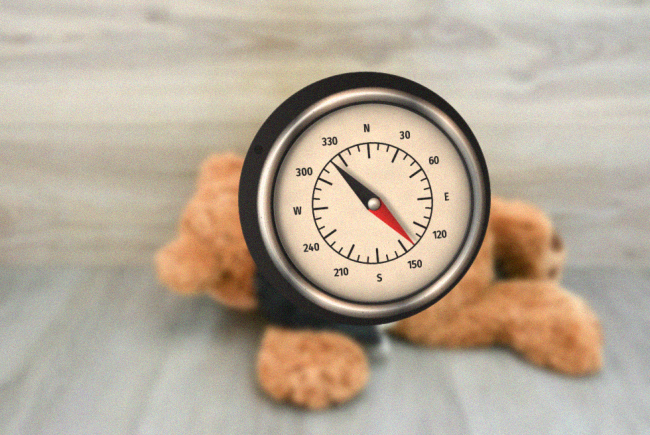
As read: 140
